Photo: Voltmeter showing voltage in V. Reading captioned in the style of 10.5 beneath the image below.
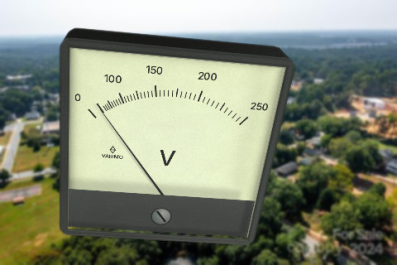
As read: 50
